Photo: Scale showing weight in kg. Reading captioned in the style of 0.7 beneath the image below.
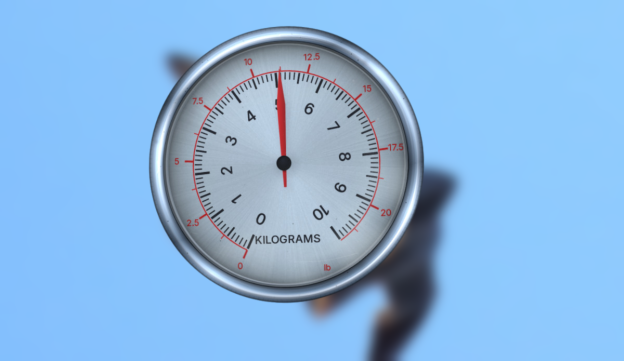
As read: 5.1
